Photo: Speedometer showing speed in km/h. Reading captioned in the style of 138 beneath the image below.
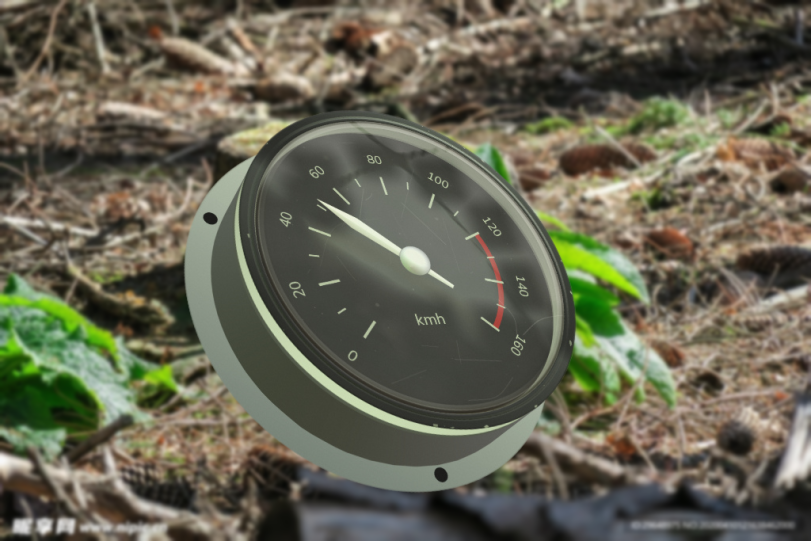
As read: 50
